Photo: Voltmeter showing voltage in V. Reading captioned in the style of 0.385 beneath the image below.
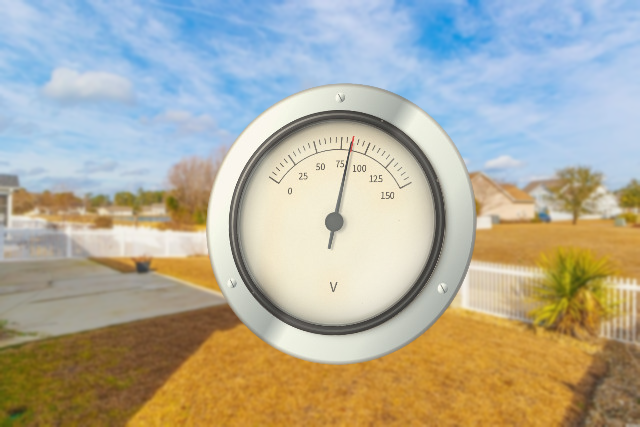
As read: 85
